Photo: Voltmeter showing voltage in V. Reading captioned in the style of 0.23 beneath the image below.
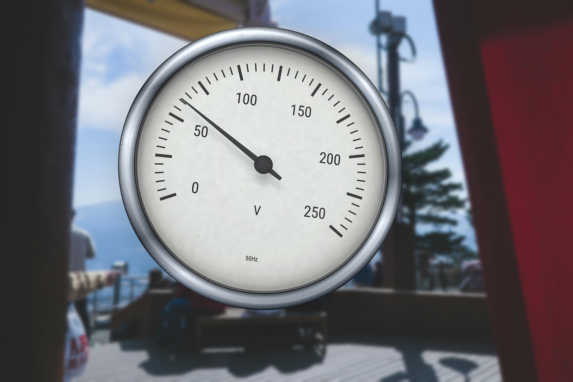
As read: 60
